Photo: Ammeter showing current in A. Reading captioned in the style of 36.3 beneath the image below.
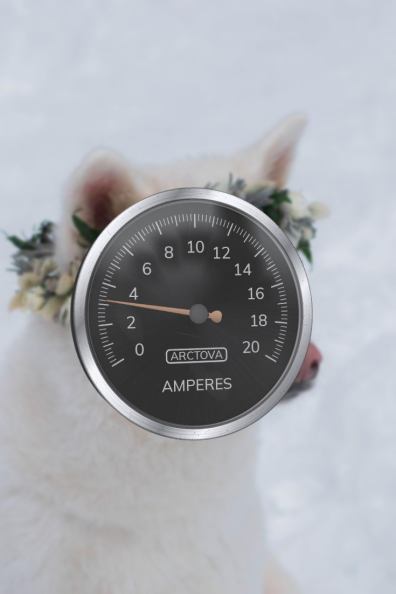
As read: 3.2
